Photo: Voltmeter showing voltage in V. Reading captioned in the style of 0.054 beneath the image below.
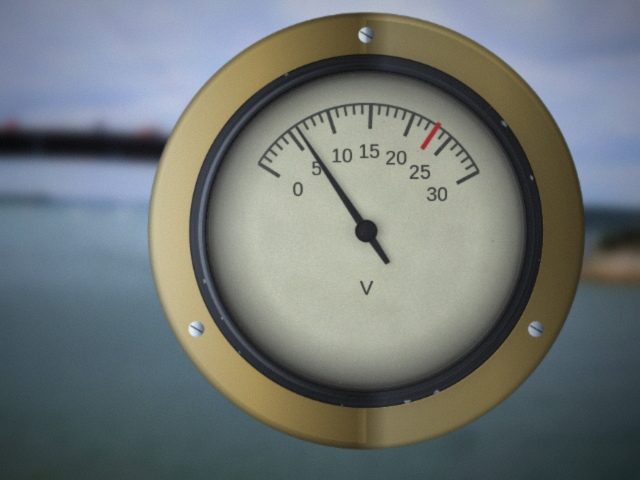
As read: 6
